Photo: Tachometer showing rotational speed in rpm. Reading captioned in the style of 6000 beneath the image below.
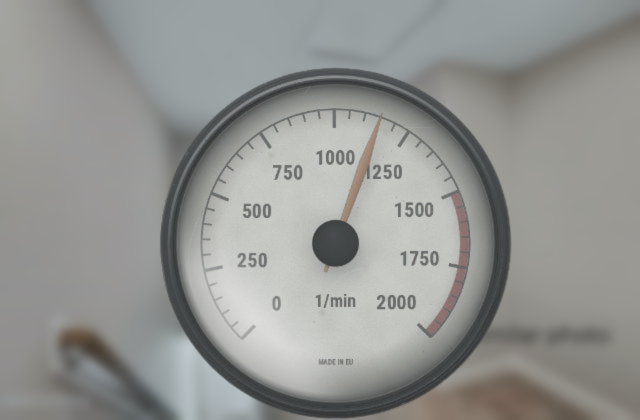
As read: 1150
